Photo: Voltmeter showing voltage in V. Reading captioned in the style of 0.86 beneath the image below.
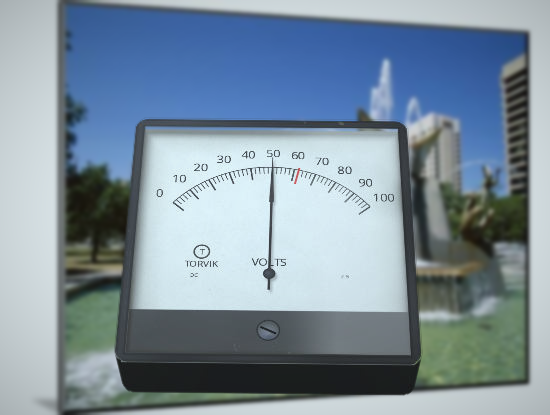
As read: 50
